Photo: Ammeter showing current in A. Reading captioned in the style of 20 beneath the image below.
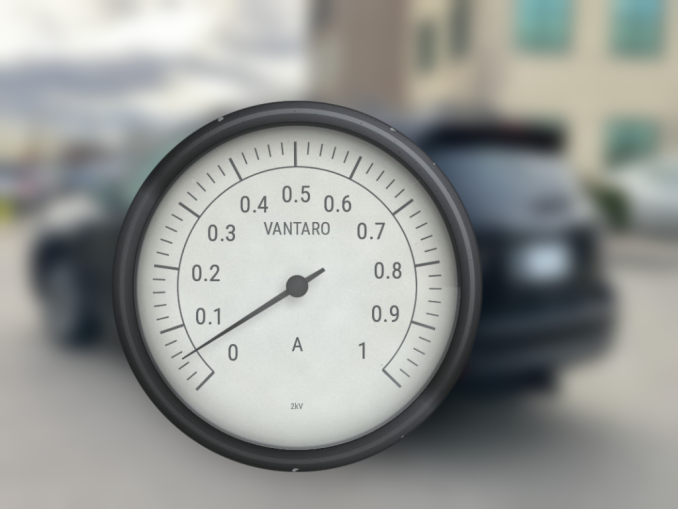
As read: 0.05
